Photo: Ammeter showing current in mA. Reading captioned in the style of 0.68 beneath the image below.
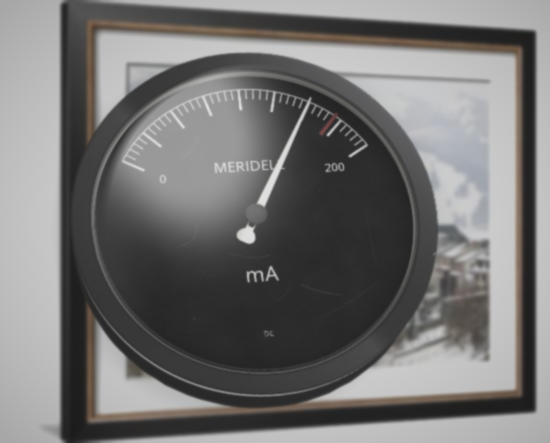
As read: 150
